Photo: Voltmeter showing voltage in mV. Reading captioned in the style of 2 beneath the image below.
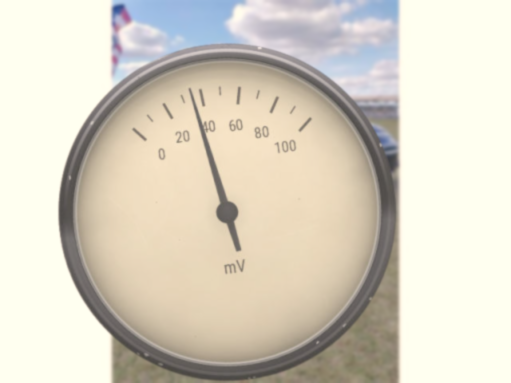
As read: 35
